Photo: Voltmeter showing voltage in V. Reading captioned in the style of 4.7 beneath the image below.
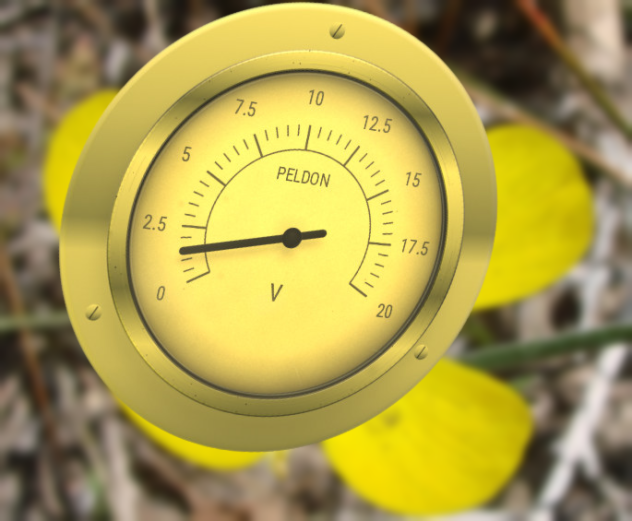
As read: 1.5
